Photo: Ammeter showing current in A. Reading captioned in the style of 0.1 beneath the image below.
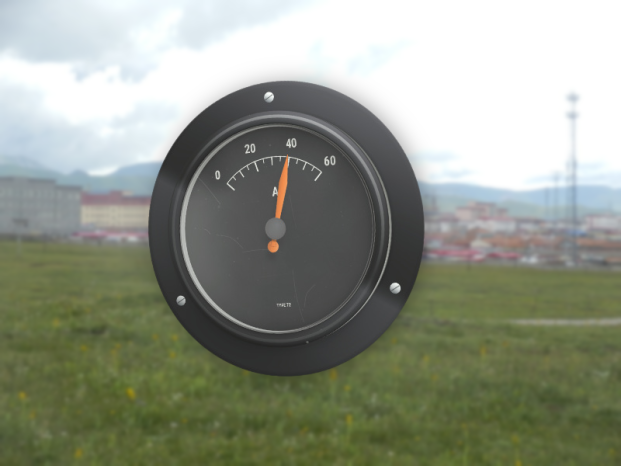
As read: 40
